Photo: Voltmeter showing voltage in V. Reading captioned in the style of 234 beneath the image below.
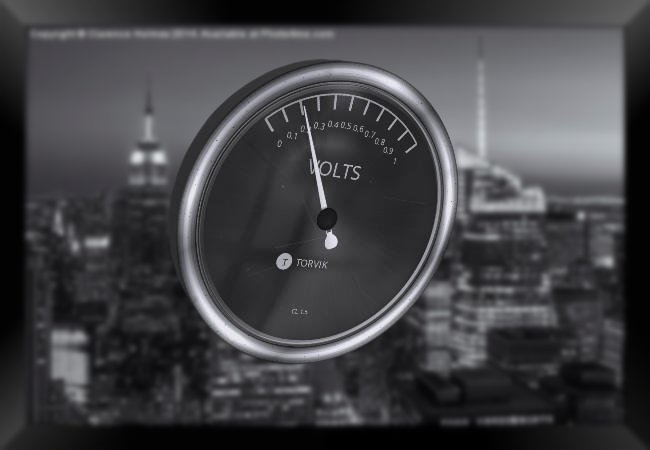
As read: 0.2
